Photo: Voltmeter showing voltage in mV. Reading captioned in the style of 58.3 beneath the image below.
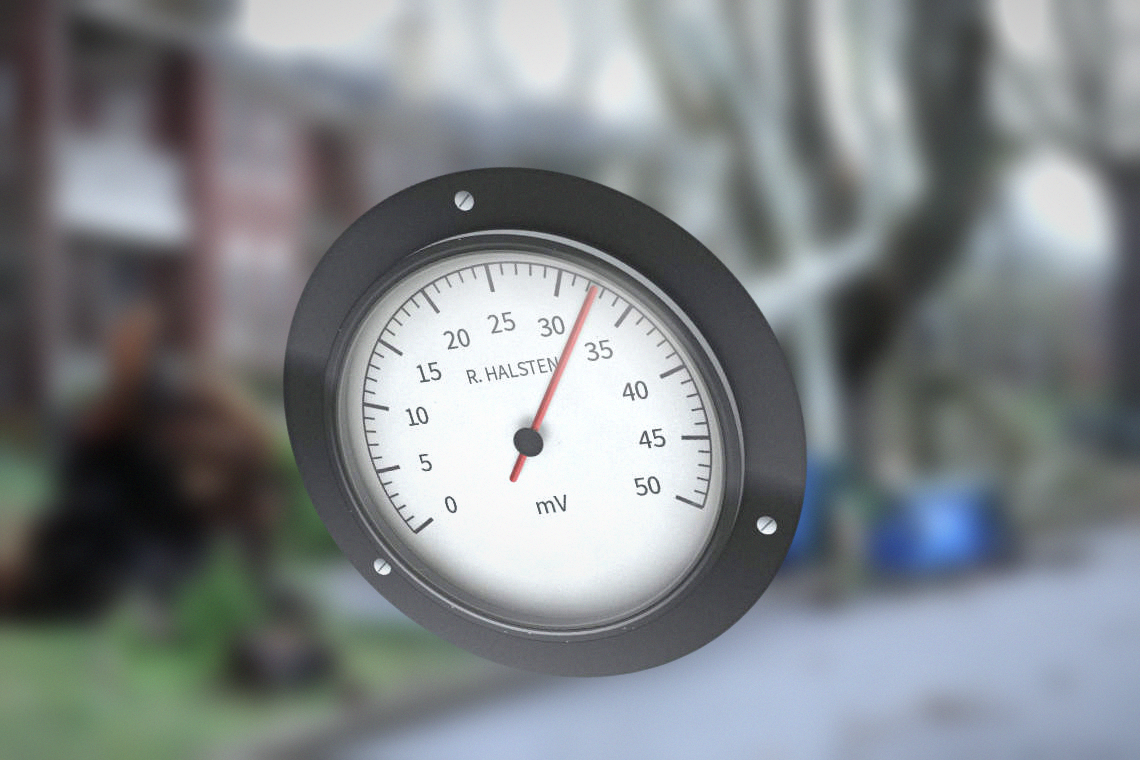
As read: 32.5
